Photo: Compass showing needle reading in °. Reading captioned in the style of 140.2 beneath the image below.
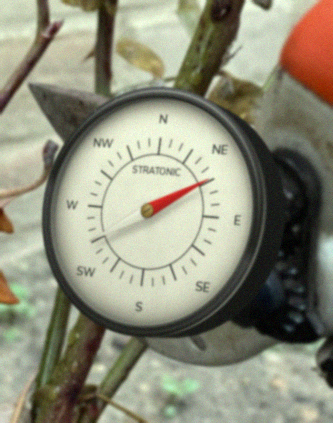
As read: 60
